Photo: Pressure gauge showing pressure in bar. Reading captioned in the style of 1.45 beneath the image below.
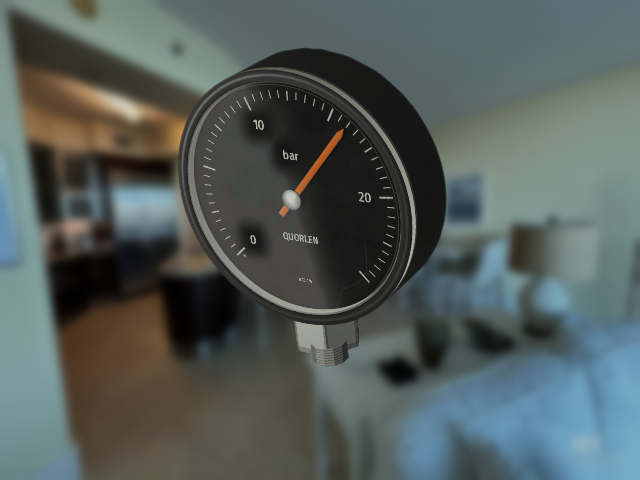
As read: 16
